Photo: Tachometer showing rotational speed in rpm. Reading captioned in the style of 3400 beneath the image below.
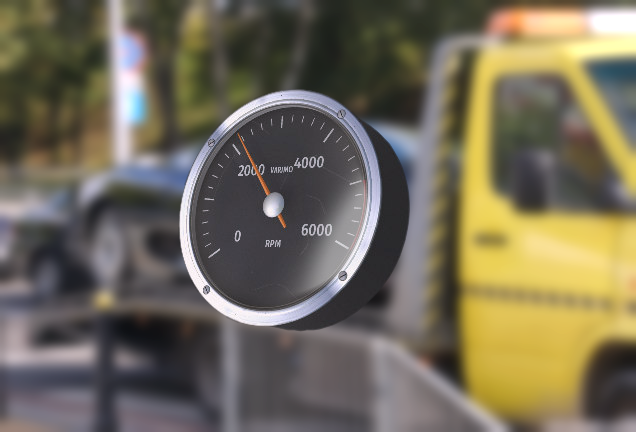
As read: 2200
